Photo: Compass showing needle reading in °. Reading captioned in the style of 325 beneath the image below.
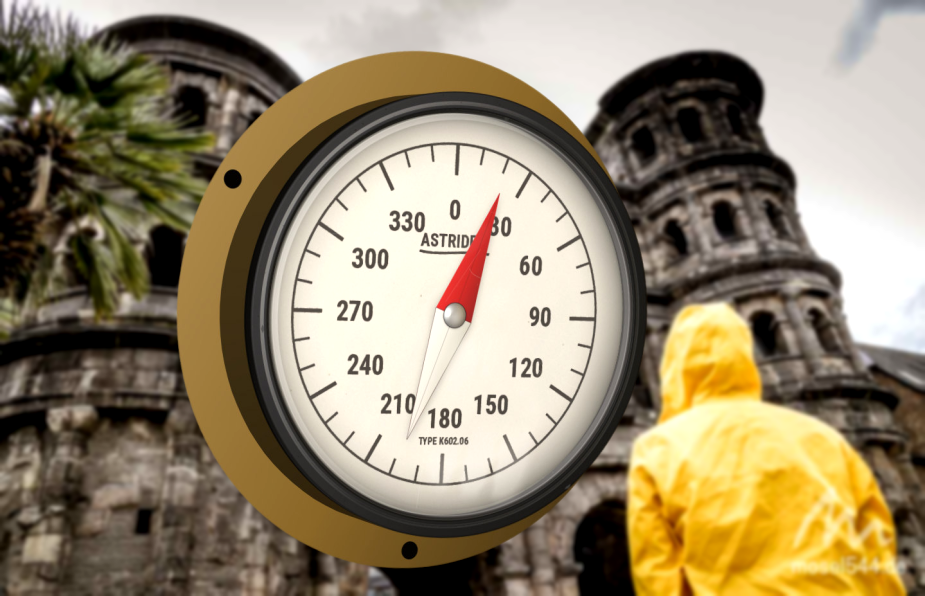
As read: 20
